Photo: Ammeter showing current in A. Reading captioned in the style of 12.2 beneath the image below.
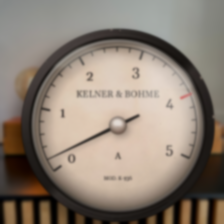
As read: 0.2
